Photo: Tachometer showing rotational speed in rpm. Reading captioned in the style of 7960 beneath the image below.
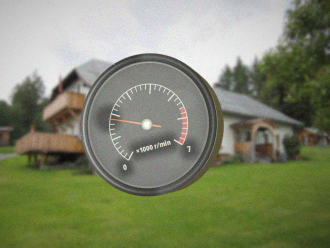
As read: 1800
